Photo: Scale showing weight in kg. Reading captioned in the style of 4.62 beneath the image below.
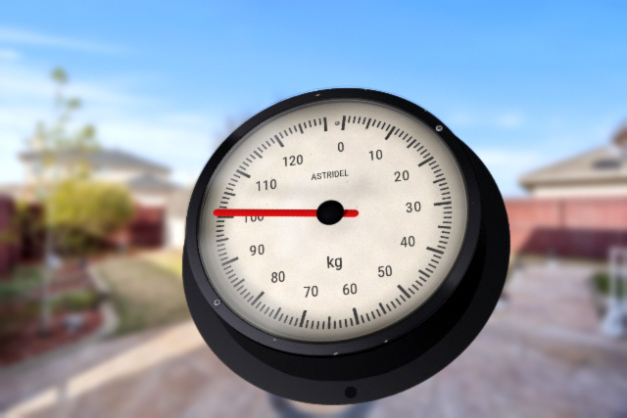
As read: 100
